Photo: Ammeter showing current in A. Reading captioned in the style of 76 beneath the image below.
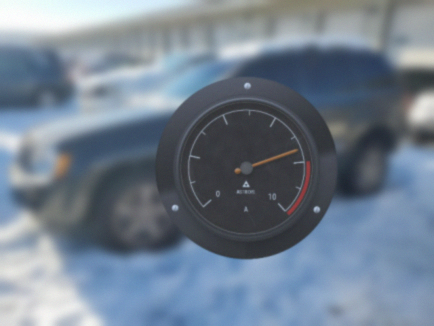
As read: 7.5
